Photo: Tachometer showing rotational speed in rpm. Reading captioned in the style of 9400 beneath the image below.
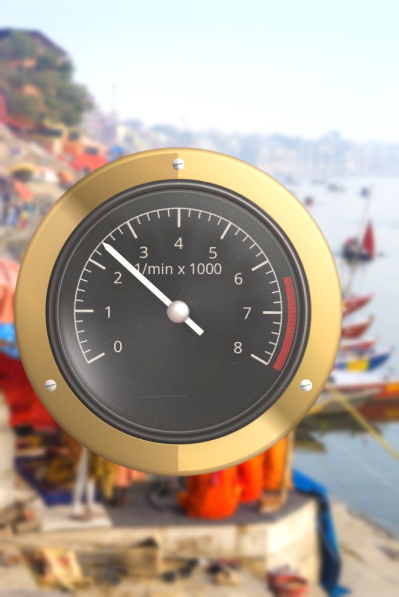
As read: 2400
